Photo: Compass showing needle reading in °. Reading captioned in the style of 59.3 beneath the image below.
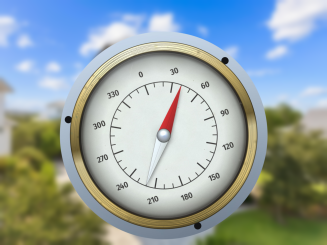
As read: 40
